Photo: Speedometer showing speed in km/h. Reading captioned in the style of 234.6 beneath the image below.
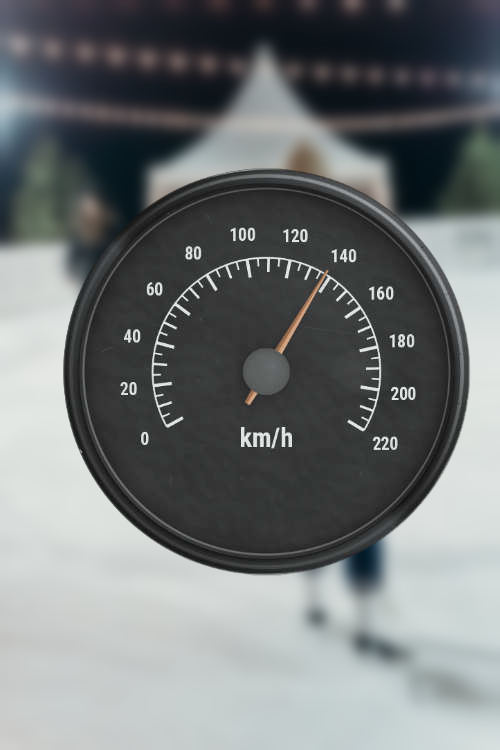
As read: 137.5
